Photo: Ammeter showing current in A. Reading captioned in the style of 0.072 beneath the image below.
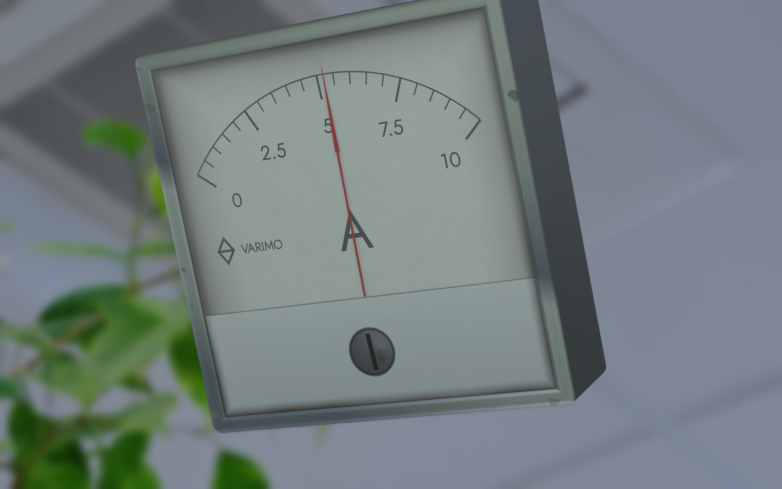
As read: 5.25
